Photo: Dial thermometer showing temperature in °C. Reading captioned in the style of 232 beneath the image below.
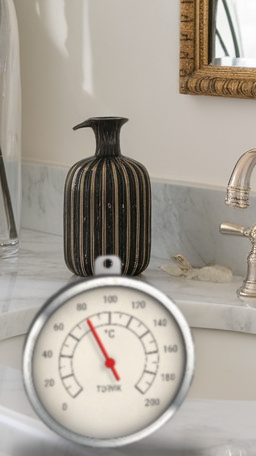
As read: 80
